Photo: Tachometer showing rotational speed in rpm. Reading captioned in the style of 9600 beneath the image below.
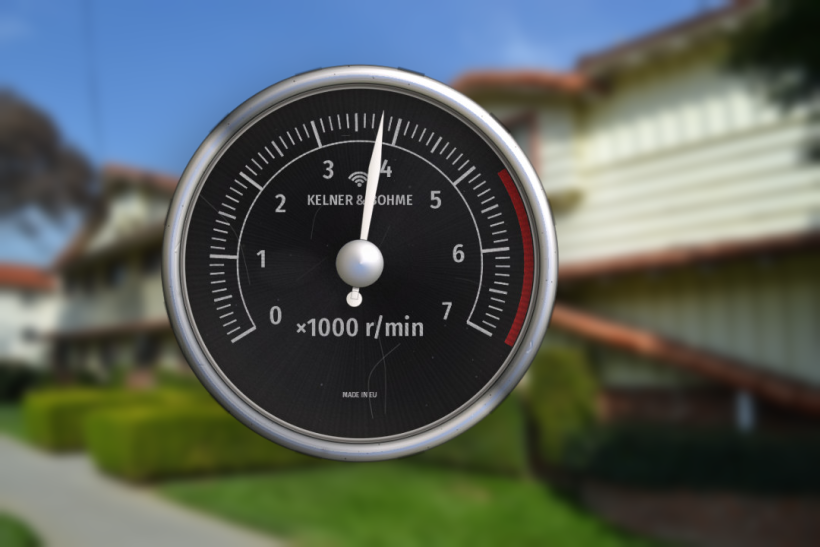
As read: 3800
